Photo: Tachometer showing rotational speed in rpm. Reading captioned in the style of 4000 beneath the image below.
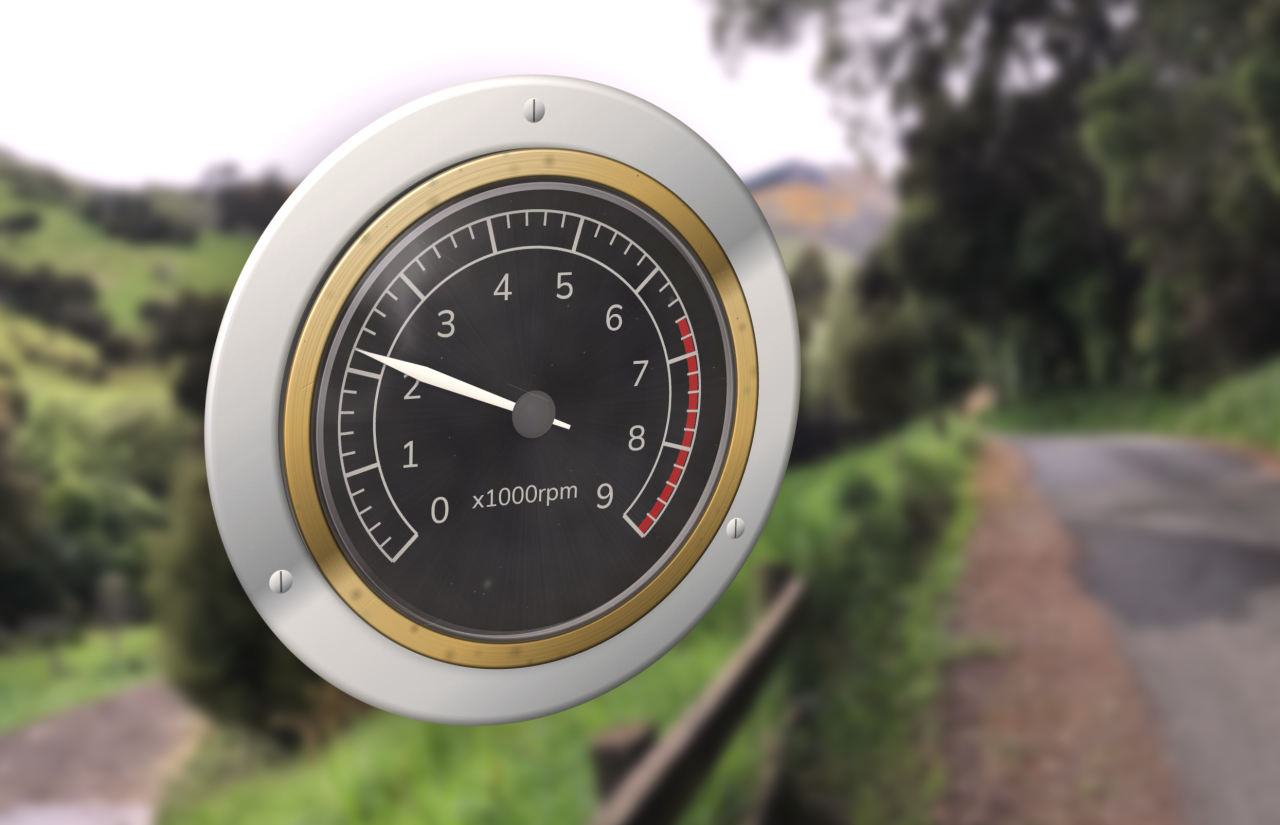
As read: 2200
